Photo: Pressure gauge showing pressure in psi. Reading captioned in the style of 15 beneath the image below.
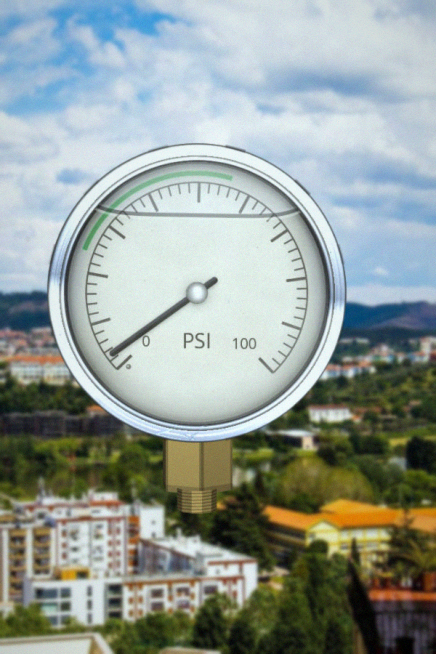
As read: 3
